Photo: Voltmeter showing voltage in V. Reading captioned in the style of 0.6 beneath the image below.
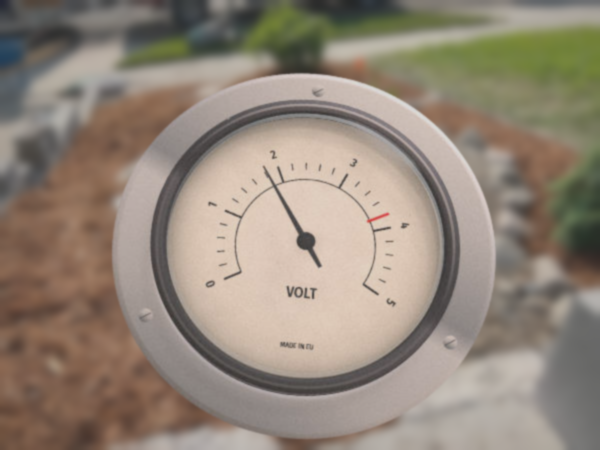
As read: 1.8
